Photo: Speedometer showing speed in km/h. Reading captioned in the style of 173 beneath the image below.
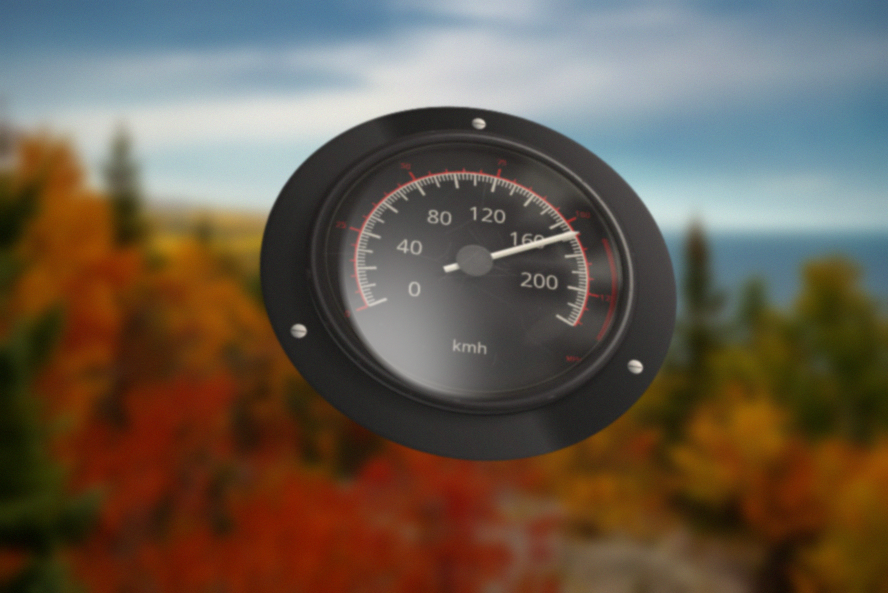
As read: 170
